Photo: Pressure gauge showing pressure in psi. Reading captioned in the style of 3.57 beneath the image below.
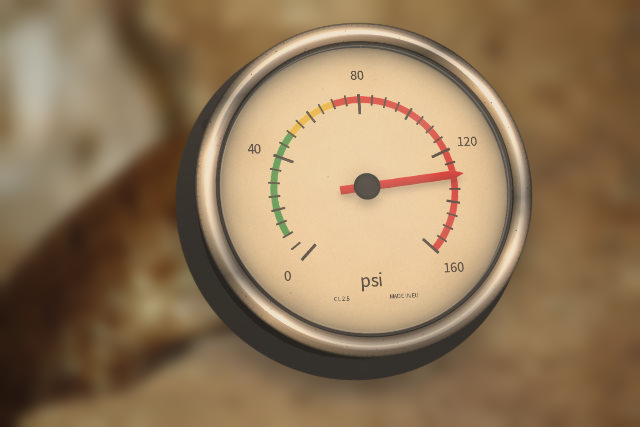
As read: 130
